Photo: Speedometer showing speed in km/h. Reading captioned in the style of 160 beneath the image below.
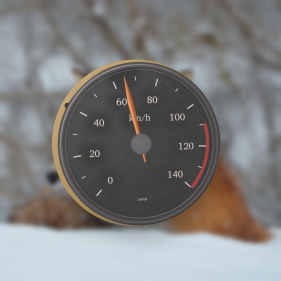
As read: 65
